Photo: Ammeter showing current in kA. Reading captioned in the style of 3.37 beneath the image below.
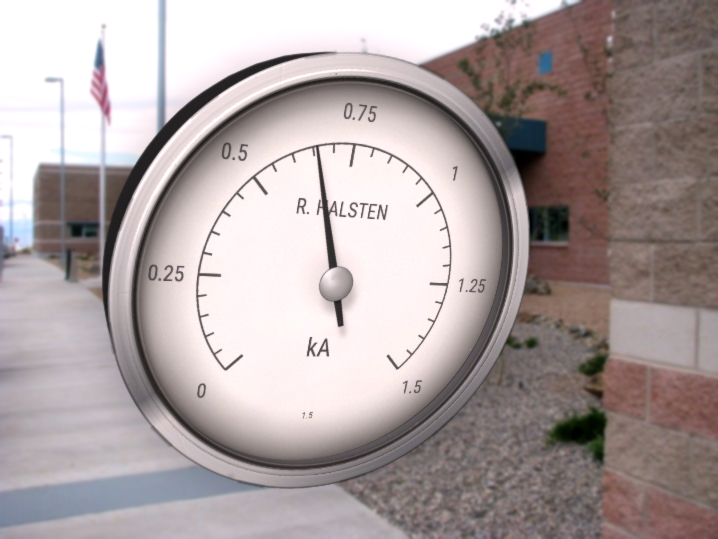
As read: 0.65
